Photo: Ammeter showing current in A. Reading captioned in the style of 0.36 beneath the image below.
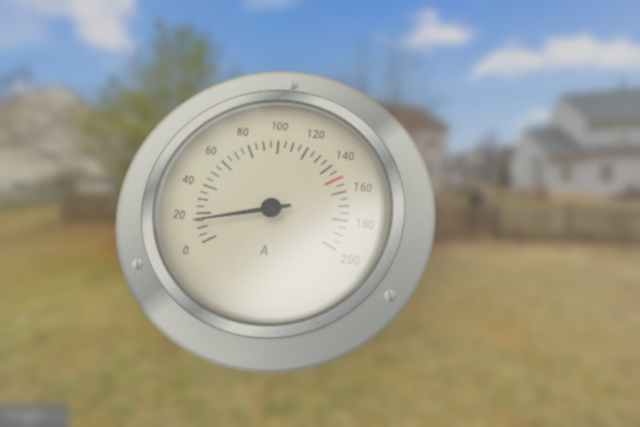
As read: 15
